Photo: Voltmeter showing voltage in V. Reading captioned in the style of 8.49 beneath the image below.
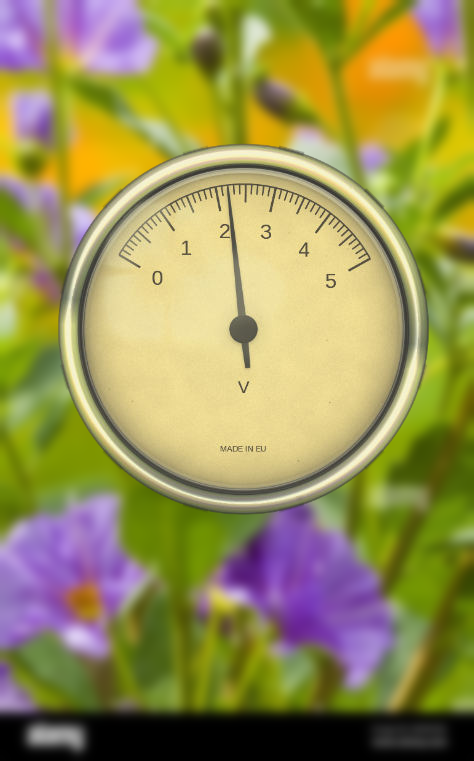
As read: 2.2
